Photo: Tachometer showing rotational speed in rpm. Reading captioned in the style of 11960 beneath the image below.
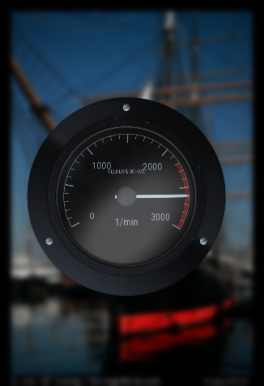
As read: 2600
